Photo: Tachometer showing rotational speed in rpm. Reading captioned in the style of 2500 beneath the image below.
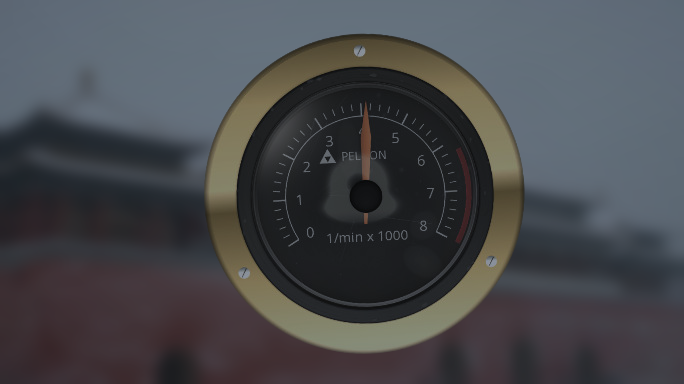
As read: 4100
